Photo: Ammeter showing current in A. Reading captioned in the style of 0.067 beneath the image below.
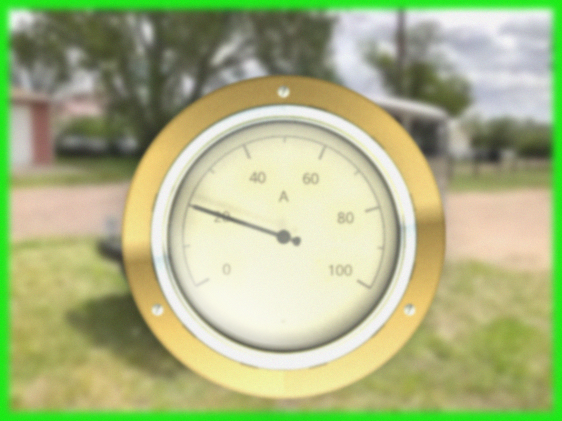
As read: 20
